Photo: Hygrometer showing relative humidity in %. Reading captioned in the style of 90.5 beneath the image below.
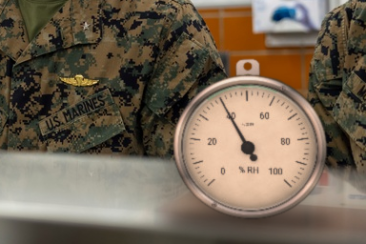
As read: 40
